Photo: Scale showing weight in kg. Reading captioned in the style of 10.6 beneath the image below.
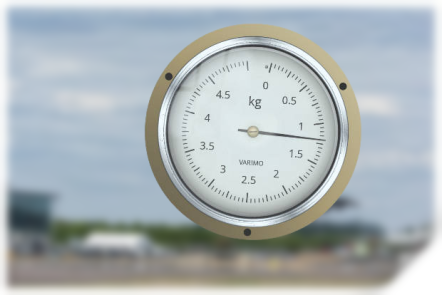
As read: 1.2
